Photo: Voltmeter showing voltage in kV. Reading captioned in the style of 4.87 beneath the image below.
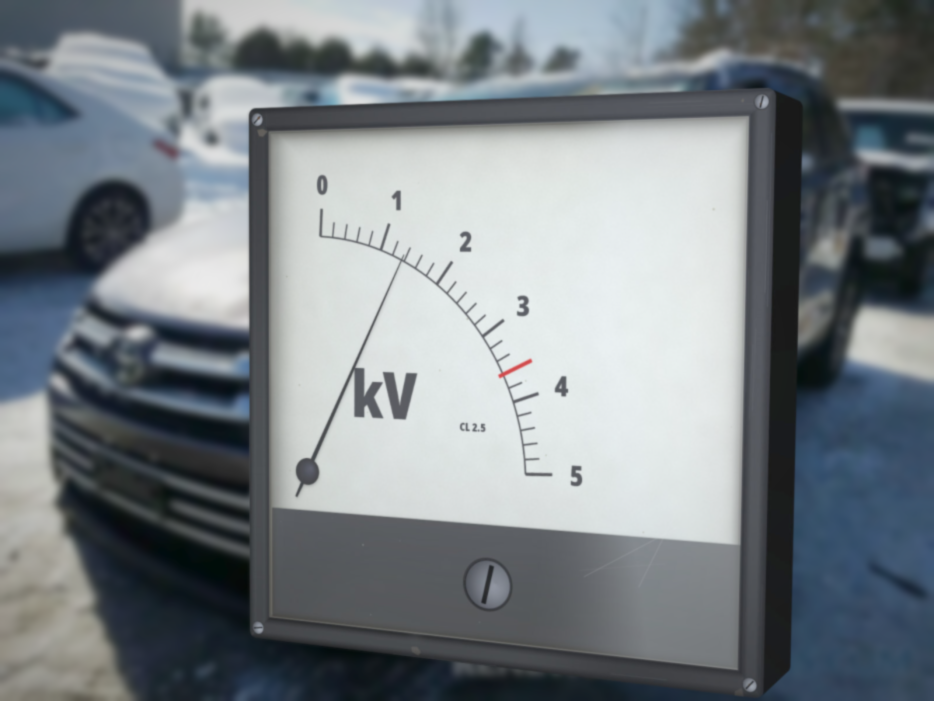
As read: 1.4
